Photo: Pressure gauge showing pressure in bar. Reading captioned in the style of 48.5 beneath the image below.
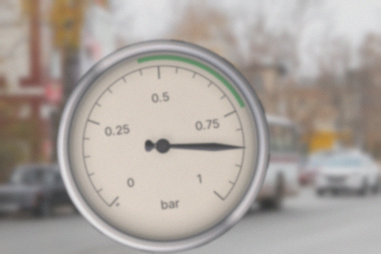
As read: 0.85
